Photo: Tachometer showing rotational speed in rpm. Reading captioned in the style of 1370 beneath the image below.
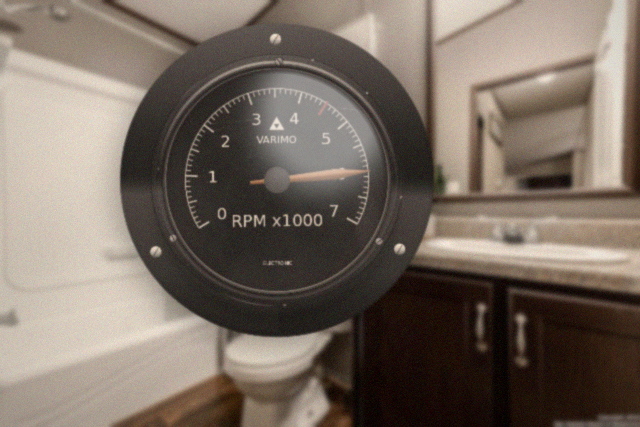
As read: 6000
